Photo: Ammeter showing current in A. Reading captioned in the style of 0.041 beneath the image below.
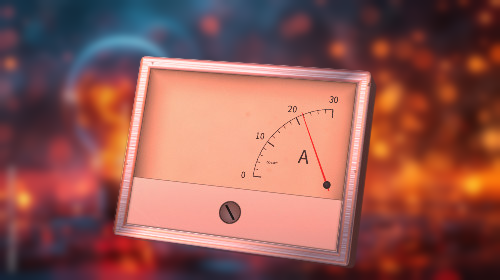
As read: 22
